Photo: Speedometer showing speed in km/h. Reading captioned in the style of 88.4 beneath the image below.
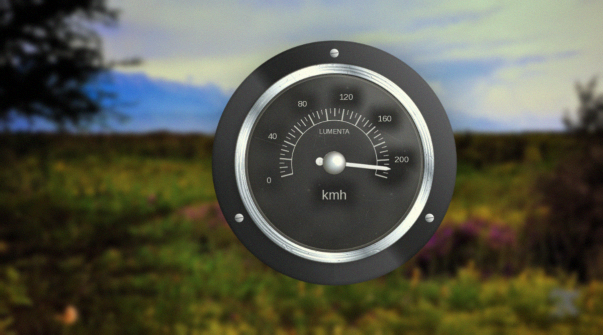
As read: 210
